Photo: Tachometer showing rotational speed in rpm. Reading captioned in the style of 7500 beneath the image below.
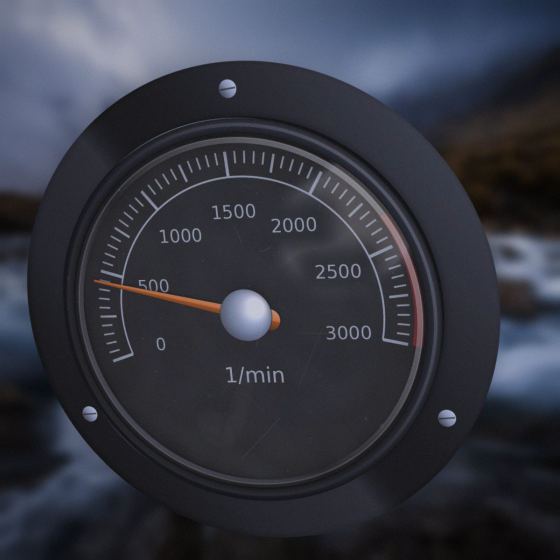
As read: 450
